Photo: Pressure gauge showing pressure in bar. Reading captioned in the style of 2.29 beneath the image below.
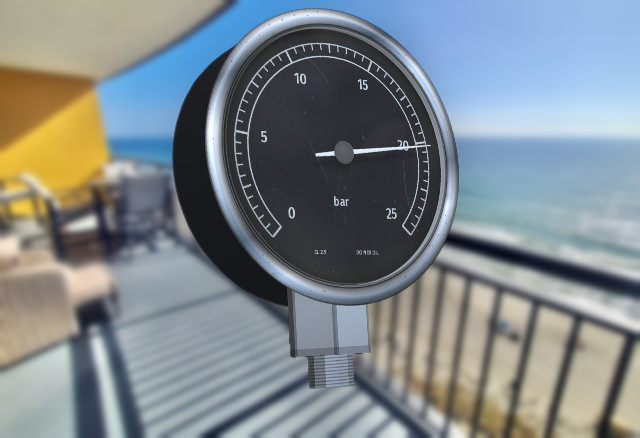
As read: 20.25
